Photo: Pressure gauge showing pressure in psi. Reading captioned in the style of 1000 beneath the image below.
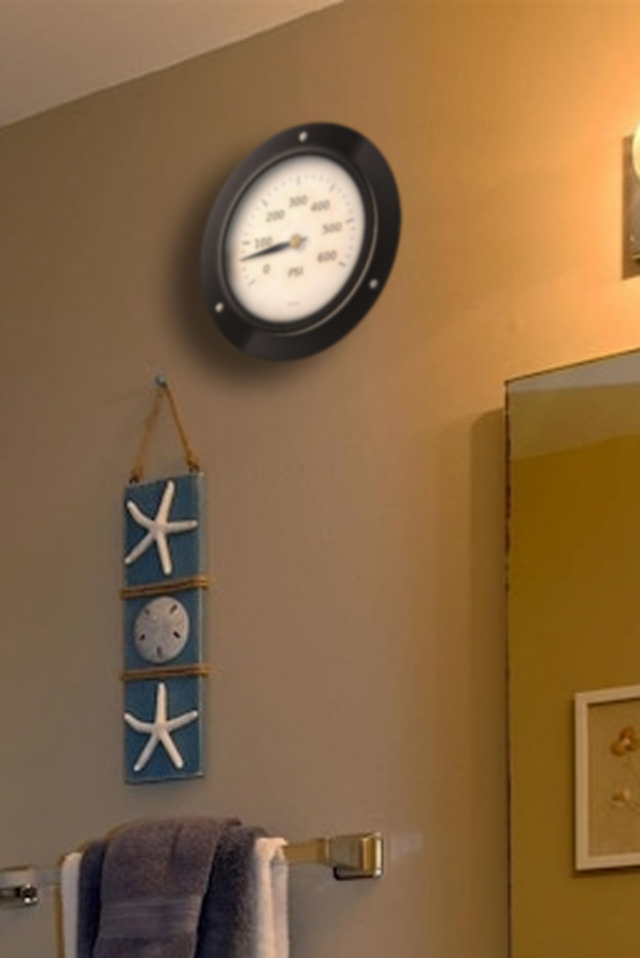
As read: 60
